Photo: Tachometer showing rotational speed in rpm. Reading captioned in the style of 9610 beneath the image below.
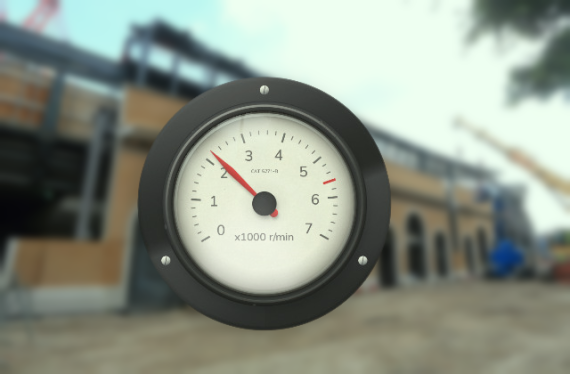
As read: 2200
